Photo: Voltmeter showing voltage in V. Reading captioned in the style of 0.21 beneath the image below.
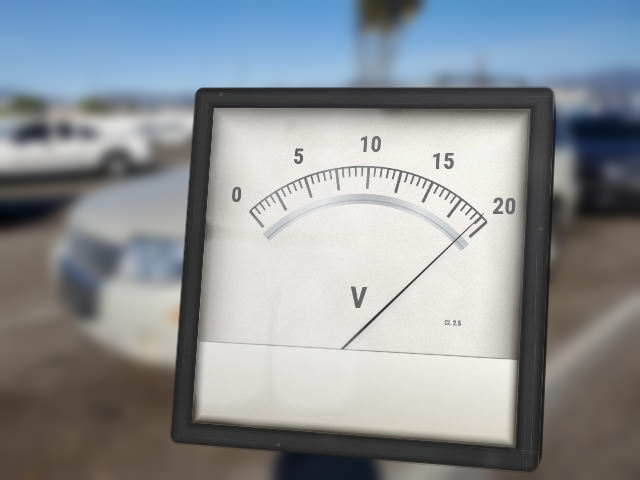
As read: 19.5
